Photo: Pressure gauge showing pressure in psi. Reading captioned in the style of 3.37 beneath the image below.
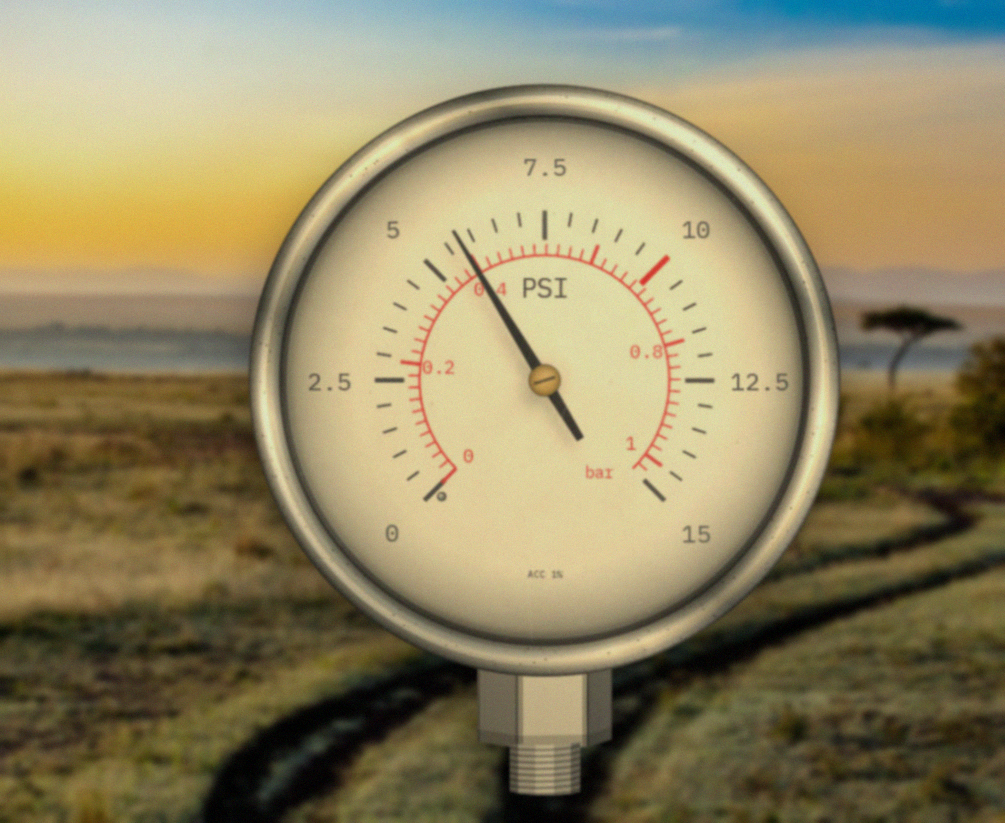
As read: 5.75
